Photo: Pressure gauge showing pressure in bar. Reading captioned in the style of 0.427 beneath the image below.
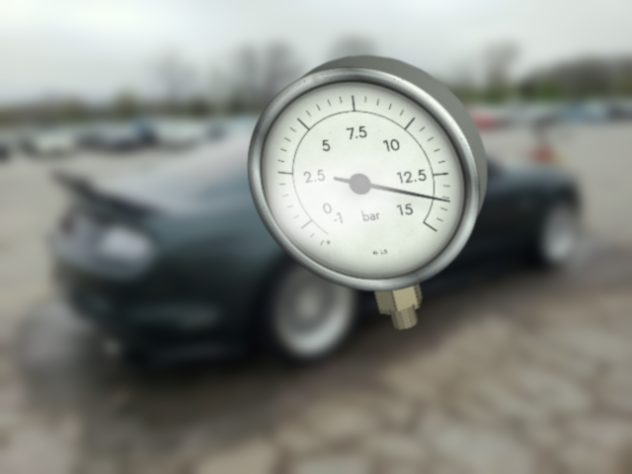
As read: 13.5
